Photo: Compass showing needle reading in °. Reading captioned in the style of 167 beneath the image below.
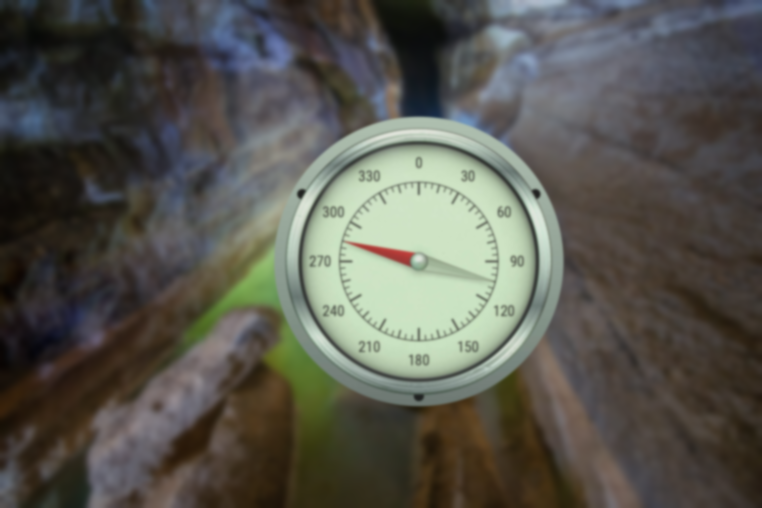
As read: 285
